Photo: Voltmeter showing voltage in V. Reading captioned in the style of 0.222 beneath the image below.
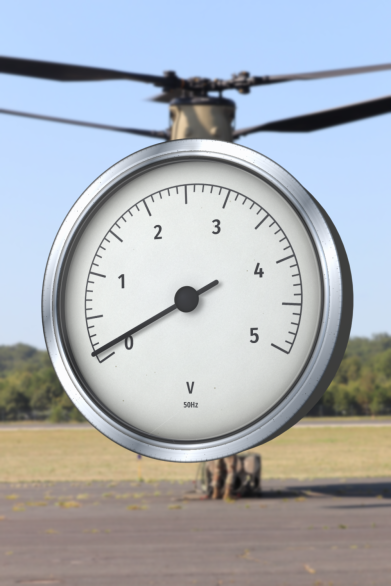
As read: 0.1
